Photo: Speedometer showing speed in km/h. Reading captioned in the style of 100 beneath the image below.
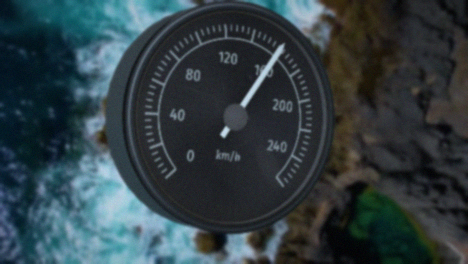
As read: 160
